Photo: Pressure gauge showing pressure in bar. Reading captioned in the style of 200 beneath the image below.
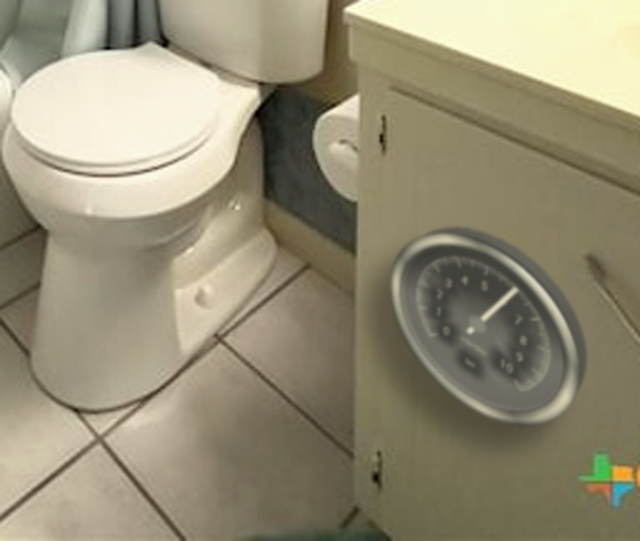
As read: 6
